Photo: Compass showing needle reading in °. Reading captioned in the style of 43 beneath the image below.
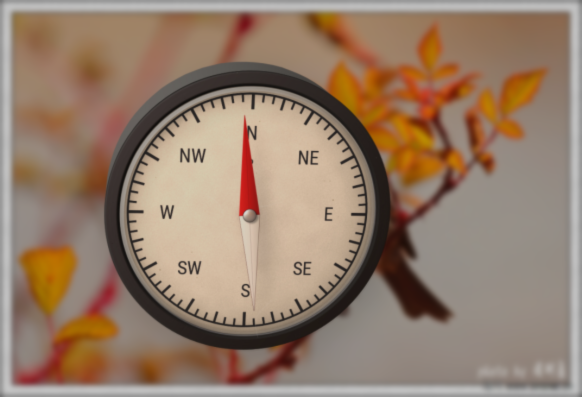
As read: 355
